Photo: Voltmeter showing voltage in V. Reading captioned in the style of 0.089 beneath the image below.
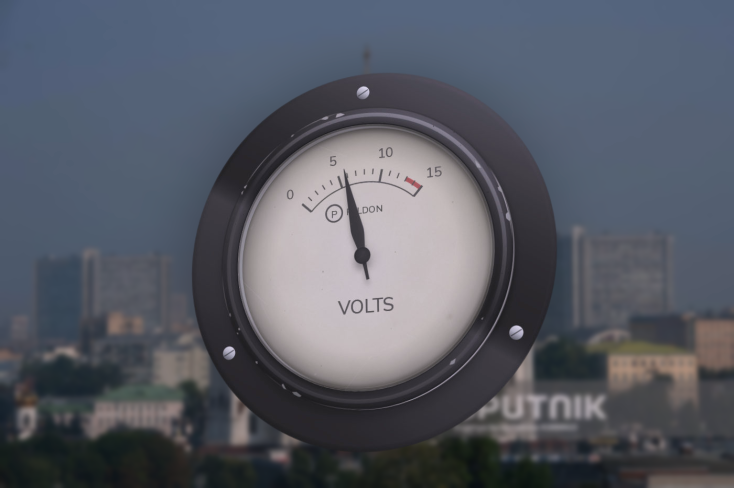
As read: 6
